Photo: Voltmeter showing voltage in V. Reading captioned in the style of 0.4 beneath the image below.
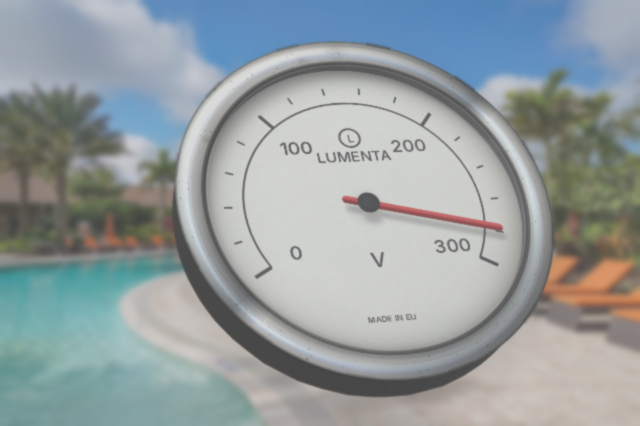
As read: 280
